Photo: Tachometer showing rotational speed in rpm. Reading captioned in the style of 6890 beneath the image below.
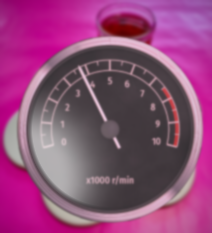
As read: 3750
